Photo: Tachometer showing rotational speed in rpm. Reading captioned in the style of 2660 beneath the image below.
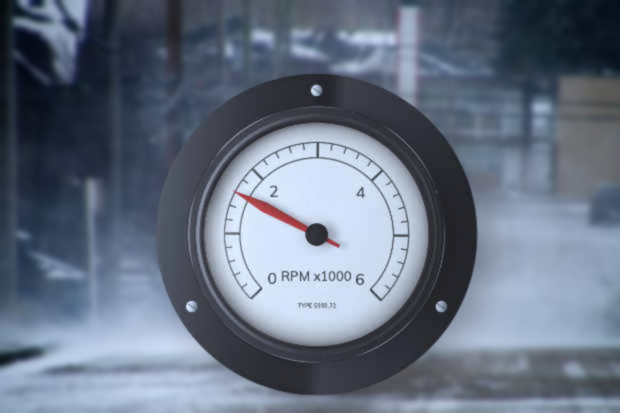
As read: 1600
